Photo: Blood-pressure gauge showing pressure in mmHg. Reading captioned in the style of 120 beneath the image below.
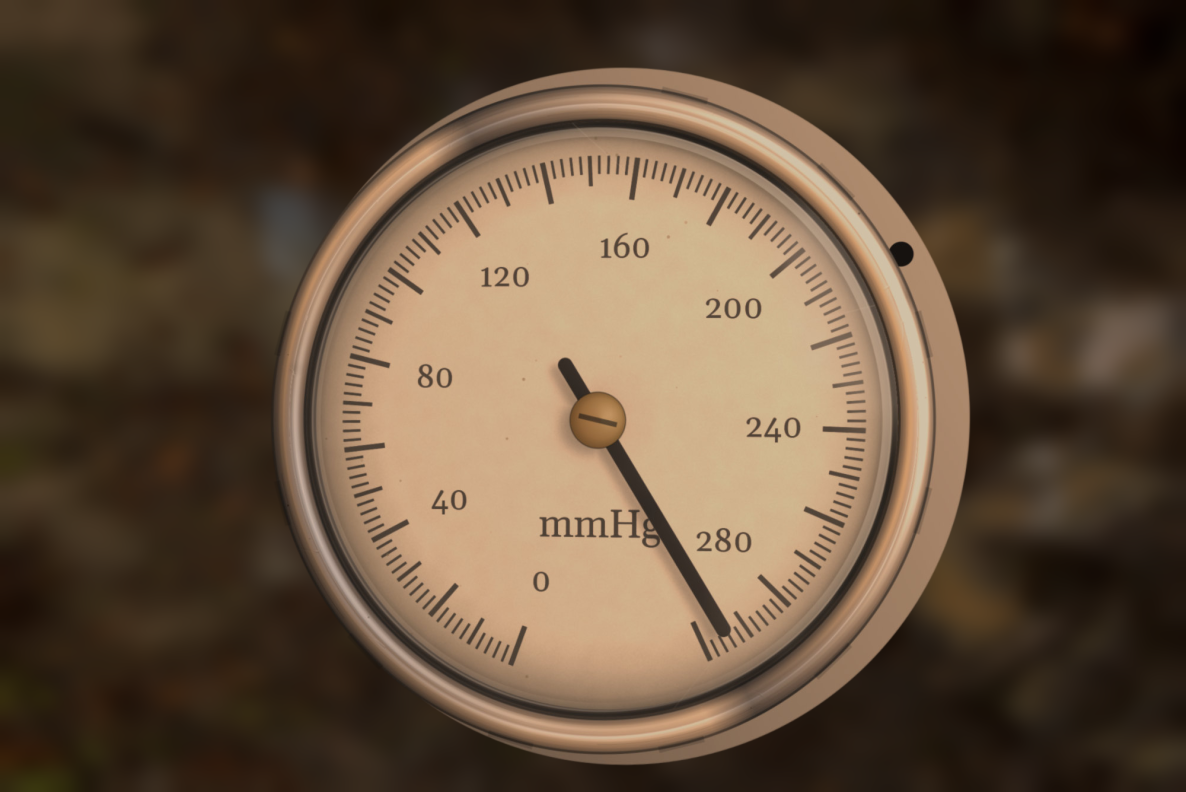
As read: 294
